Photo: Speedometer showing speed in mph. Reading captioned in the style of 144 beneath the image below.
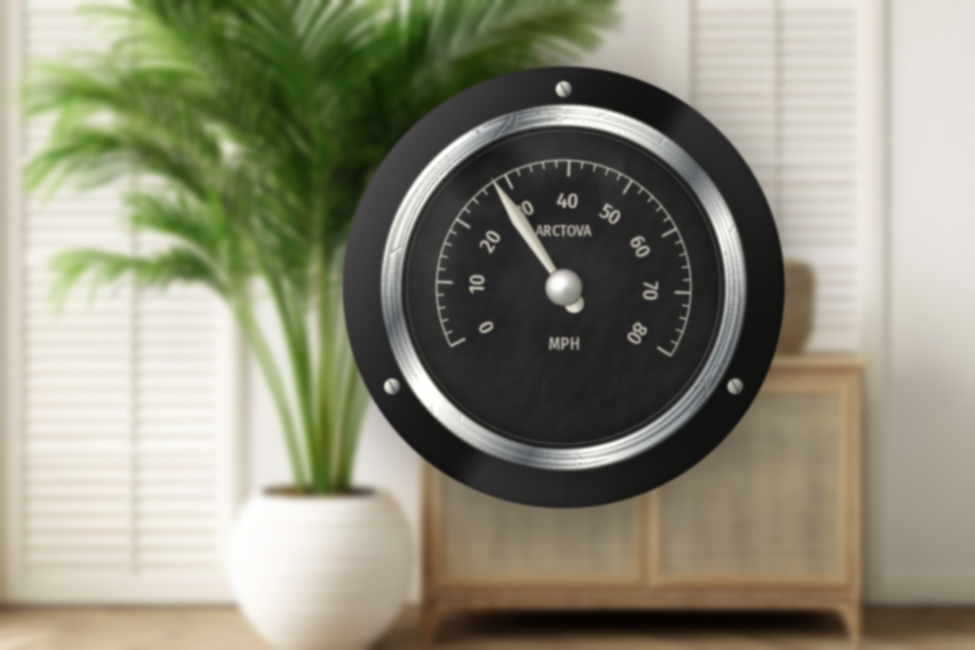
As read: 28
